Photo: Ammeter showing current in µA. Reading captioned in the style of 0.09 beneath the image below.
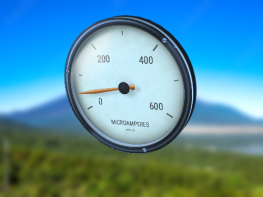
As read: 50
